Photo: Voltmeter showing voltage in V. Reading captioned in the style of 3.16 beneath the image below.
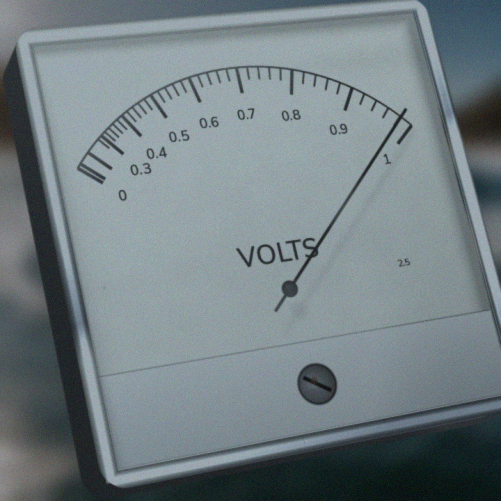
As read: 0.98
